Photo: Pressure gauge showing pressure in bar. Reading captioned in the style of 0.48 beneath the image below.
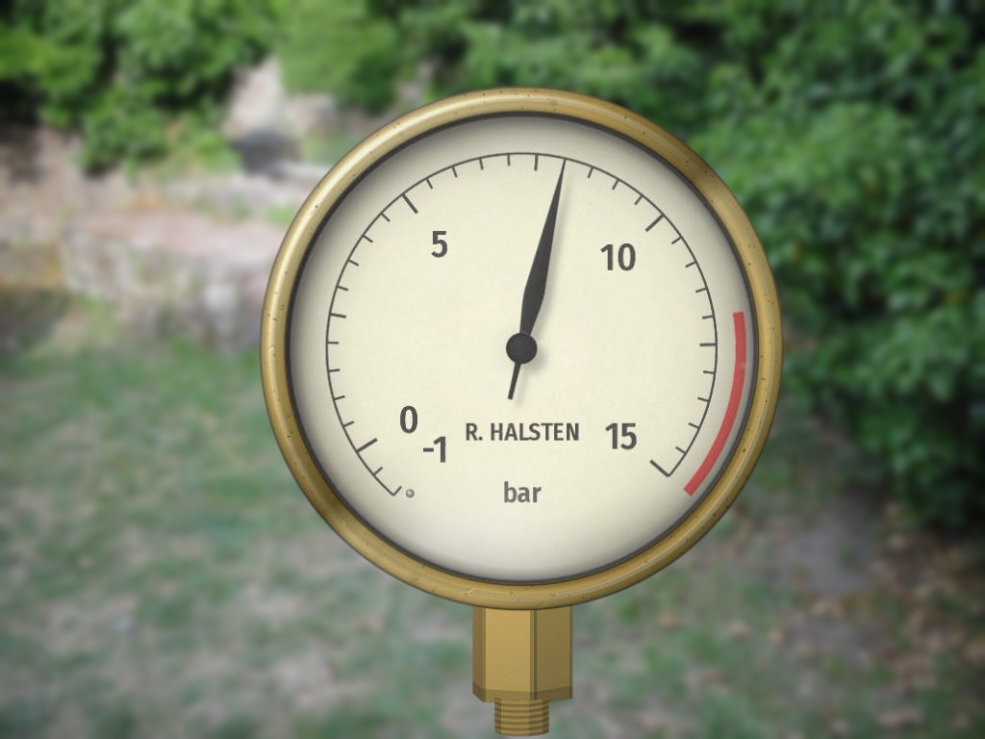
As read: 8
